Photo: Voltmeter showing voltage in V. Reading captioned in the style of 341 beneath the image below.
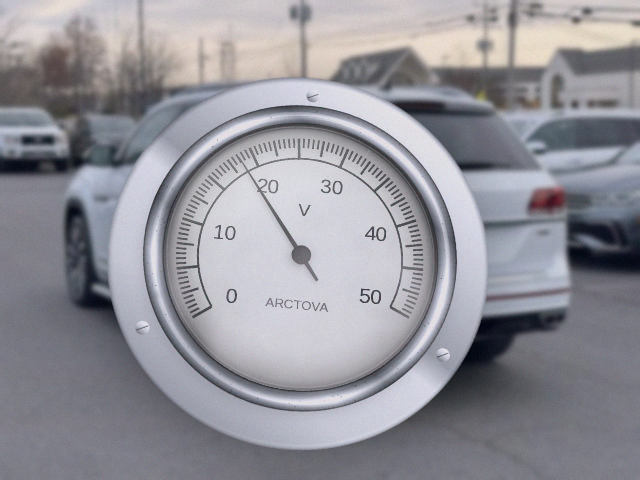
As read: 18.5
